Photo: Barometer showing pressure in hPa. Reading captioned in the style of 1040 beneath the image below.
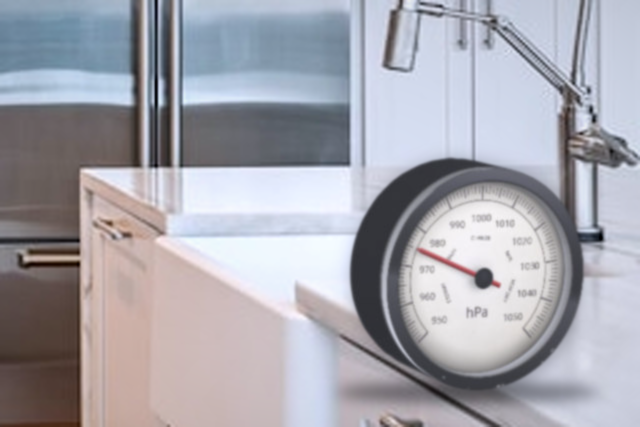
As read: 975
